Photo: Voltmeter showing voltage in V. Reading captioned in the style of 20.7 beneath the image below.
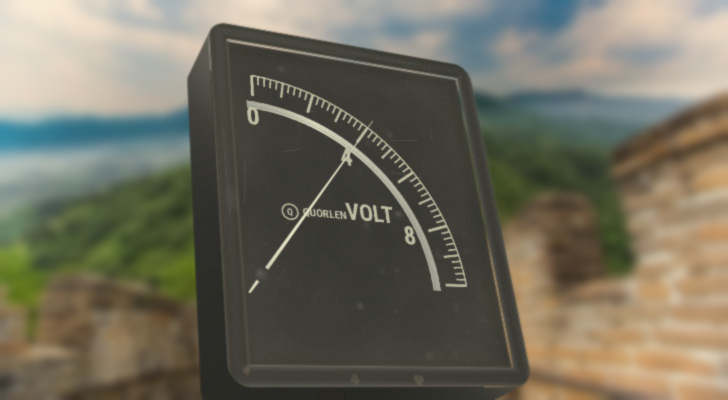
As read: 4
